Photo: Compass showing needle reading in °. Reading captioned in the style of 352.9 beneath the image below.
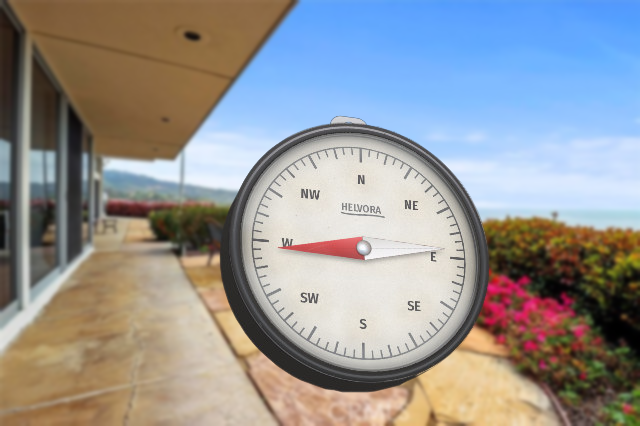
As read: 265
